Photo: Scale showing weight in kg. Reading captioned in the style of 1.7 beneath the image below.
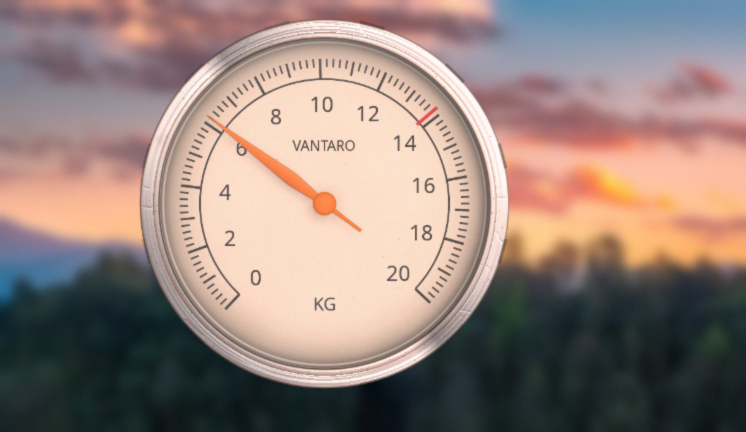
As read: 6.2
